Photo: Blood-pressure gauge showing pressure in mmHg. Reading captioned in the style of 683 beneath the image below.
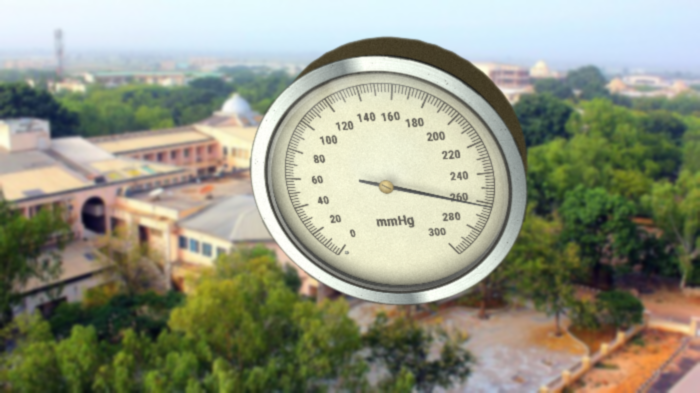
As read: 260
